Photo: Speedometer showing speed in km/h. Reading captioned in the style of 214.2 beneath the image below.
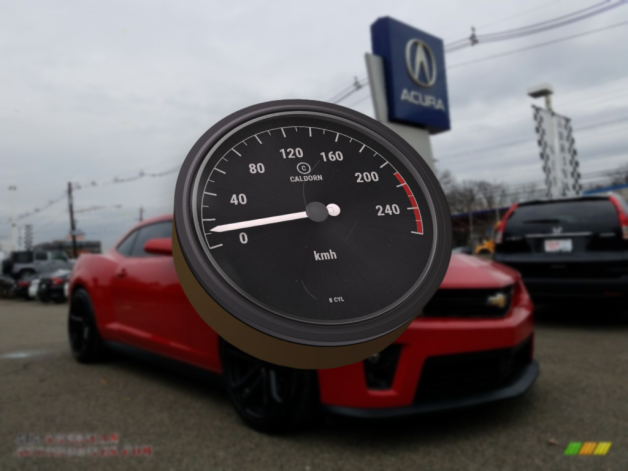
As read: 10
